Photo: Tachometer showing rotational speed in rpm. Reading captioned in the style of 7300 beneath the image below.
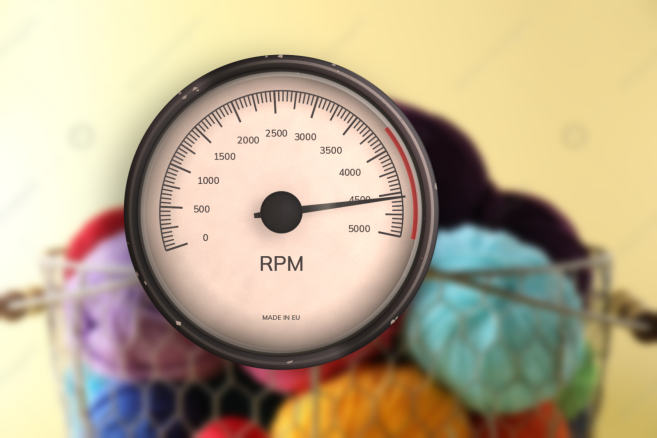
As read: 4550
